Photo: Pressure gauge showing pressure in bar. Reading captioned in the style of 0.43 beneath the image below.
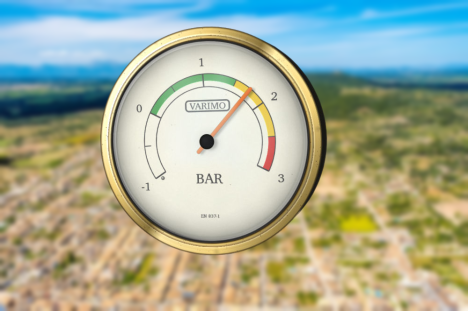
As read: 1.75
